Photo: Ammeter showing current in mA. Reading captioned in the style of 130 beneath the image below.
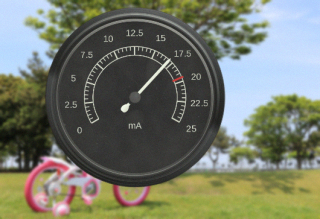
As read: 17
